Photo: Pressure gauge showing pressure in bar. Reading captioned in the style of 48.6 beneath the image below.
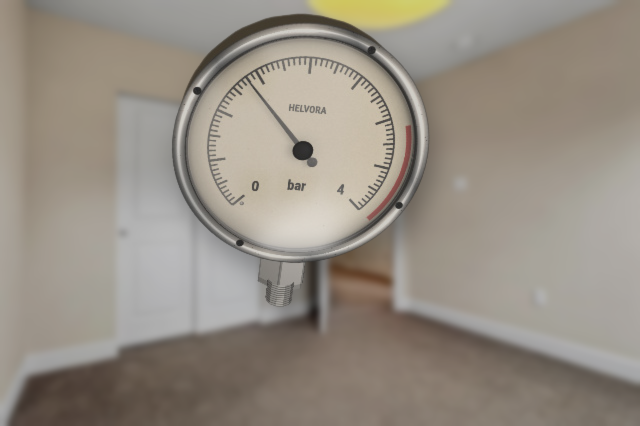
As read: 1.4
